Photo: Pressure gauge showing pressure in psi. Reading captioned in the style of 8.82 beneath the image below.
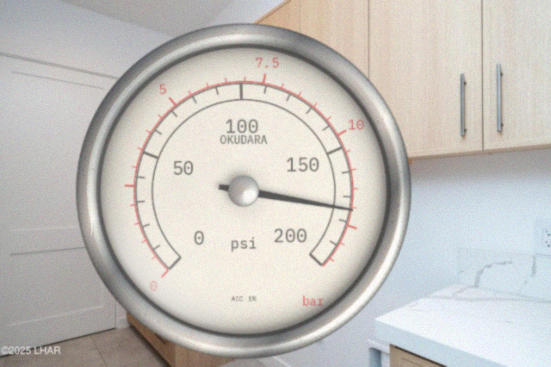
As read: 175
